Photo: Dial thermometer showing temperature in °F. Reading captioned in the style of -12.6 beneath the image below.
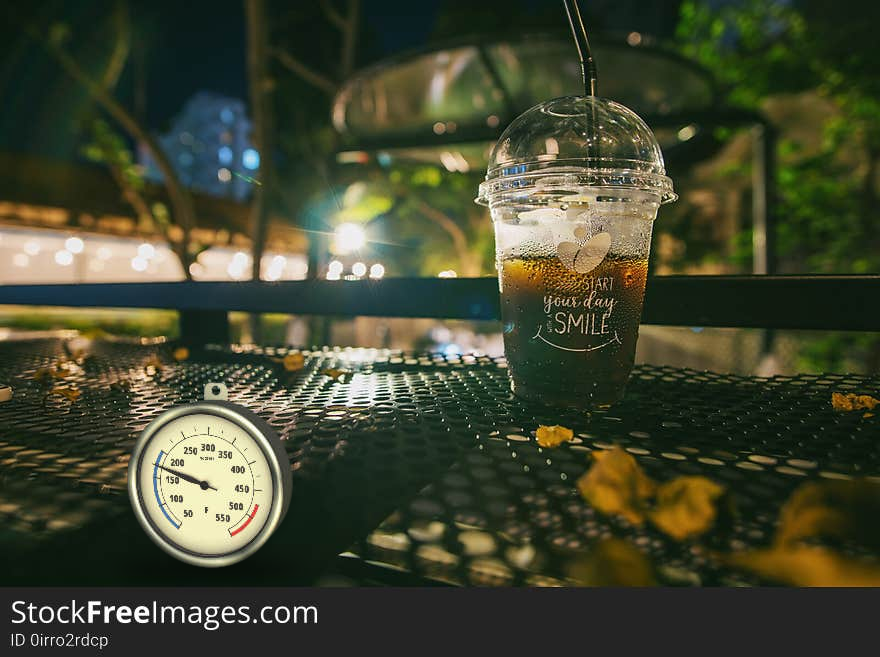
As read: 175
